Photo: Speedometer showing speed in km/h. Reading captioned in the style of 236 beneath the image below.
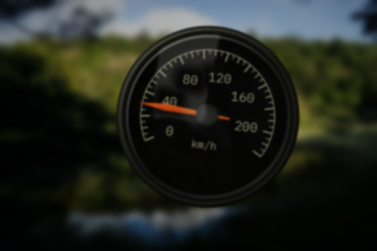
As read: 30
